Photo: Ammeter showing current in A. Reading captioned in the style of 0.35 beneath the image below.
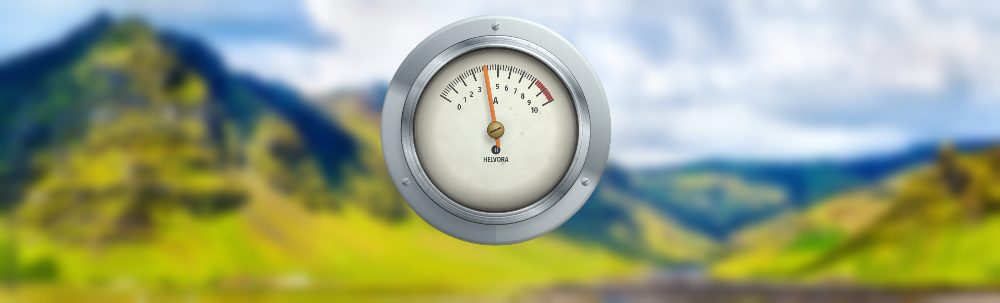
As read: 4
